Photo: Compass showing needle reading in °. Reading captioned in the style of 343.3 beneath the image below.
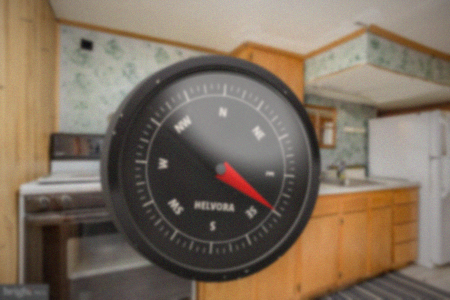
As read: 120
